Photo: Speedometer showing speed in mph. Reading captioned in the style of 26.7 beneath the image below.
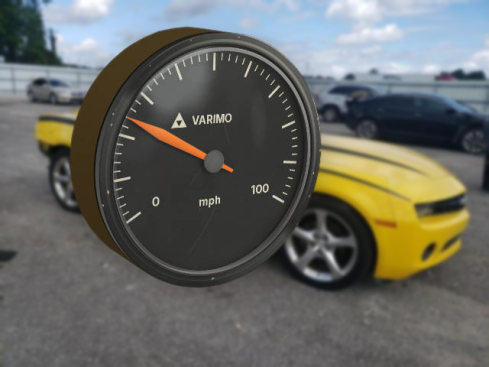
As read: 24
